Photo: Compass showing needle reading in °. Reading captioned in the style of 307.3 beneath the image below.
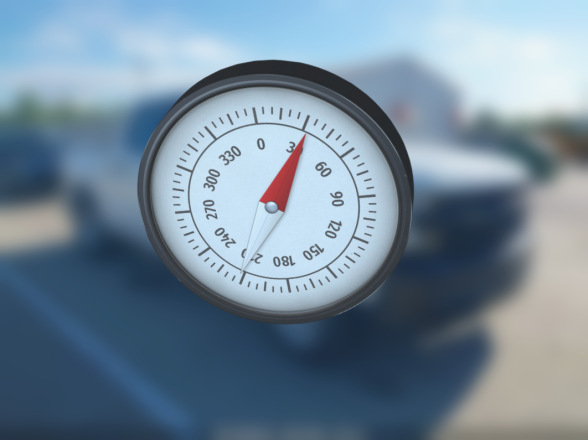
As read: 32.5
